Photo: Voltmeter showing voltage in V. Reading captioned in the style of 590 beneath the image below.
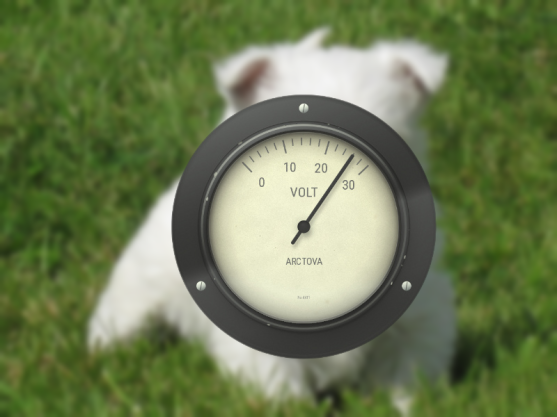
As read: 26
